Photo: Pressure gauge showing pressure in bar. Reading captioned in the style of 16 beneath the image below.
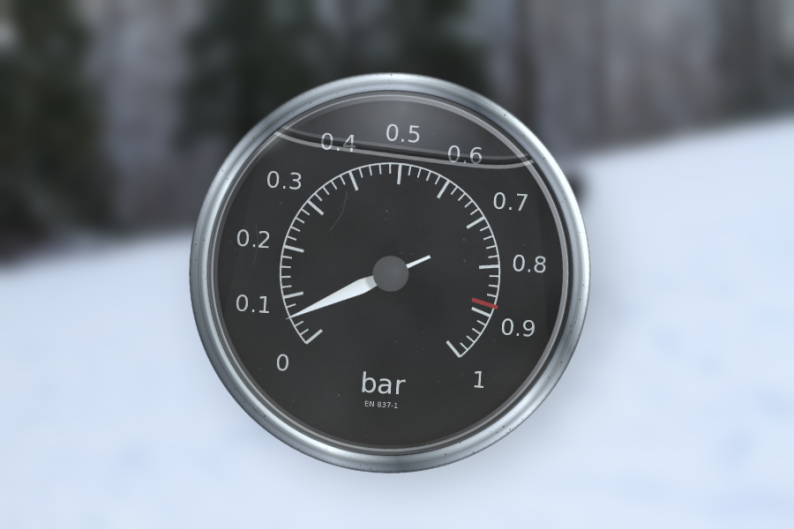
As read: 0.06
